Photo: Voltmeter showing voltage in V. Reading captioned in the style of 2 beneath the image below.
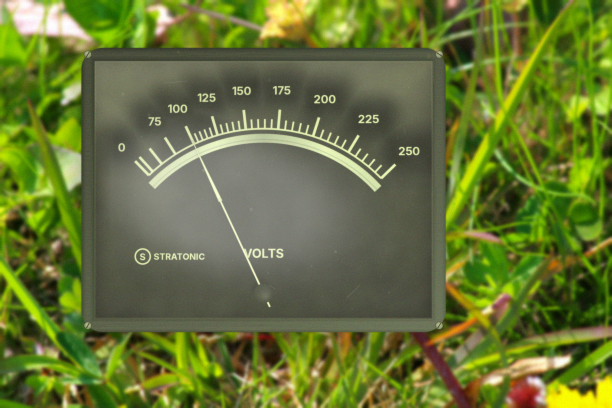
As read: 100
